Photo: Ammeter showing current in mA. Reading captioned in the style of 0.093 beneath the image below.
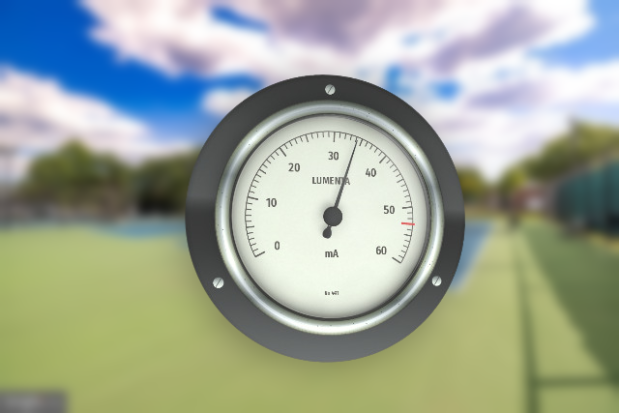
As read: 34
